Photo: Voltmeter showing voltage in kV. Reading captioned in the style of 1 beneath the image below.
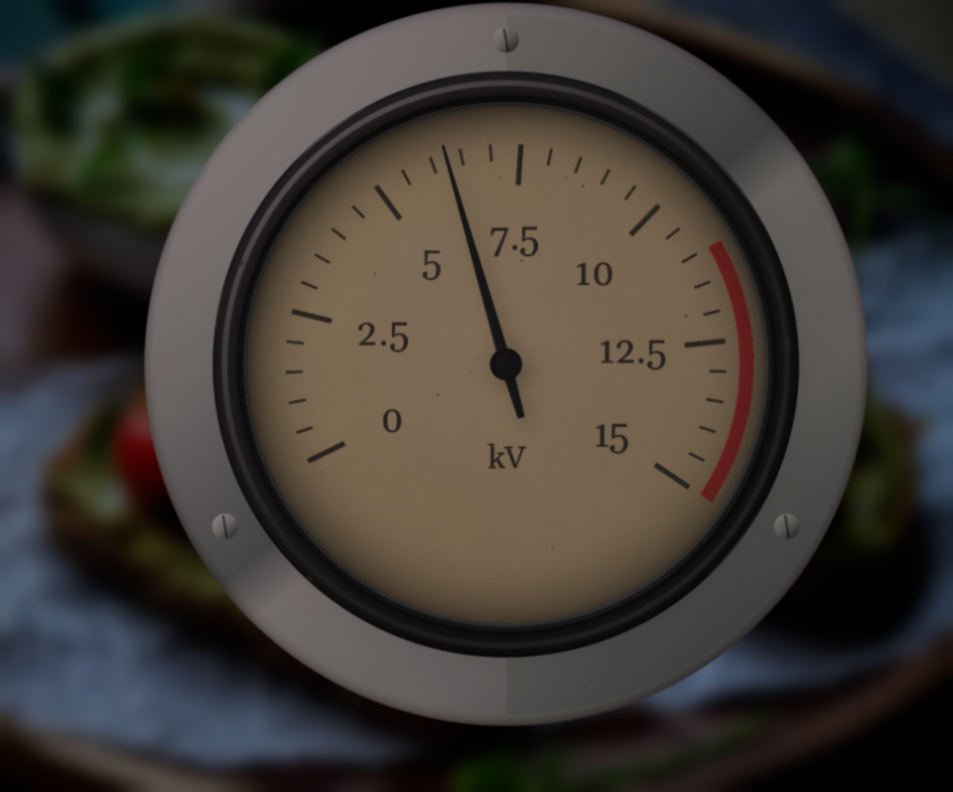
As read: 6.25
